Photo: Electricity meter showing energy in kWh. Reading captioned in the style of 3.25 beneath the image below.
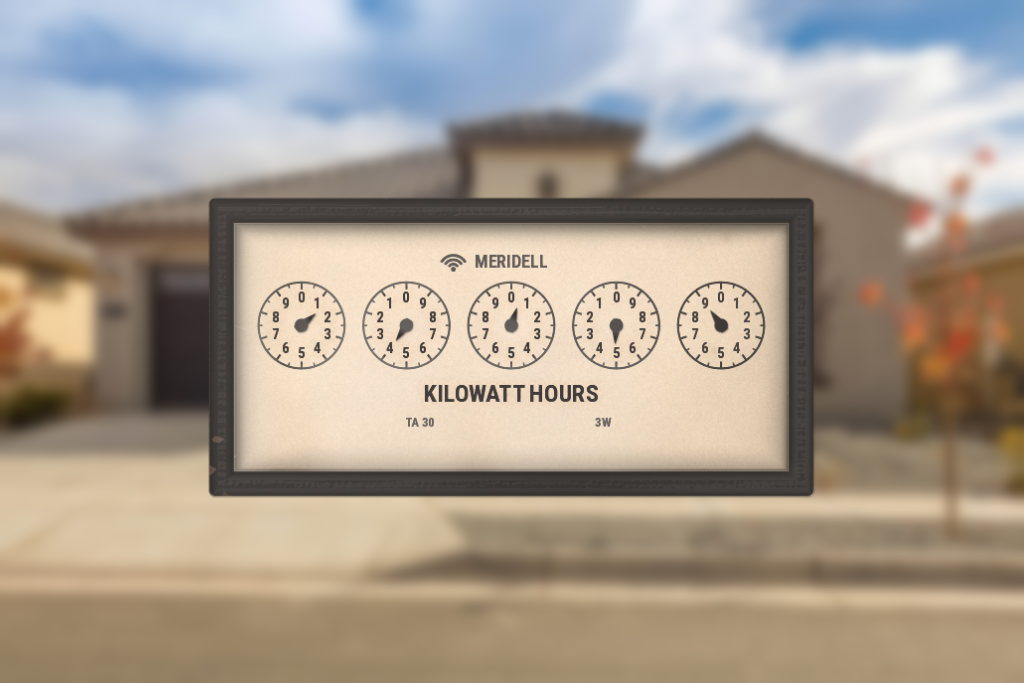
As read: 14049
